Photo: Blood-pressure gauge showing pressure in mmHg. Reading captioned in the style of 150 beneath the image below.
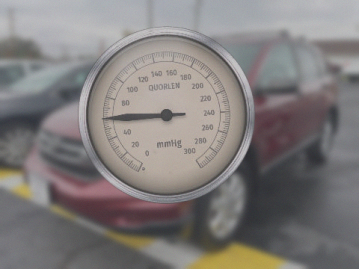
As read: 60
